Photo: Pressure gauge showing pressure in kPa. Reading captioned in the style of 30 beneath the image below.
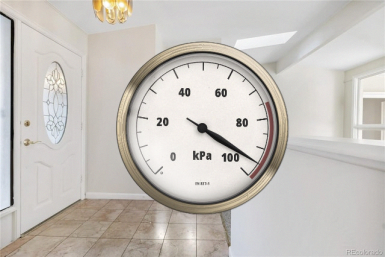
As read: 95
